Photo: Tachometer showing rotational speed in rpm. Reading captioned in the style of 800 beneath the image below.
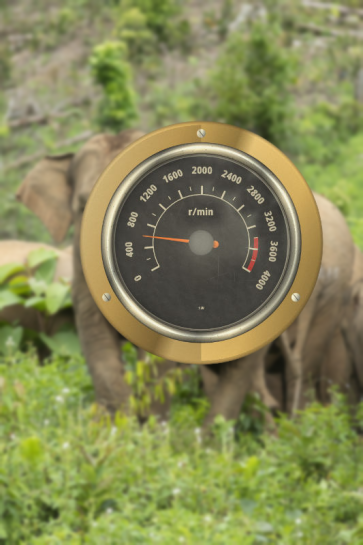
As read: 600
